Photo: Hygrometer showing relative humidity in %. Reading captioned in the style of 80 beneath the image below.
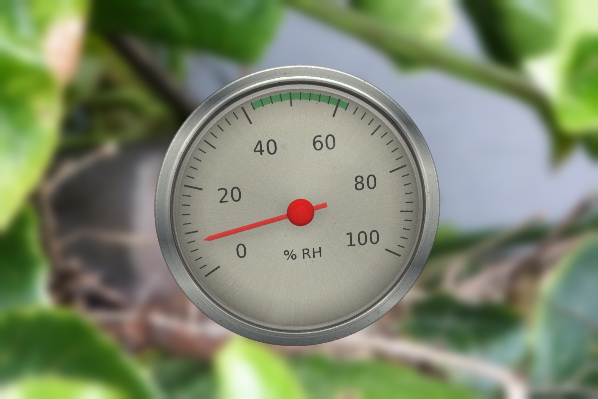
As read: 8
